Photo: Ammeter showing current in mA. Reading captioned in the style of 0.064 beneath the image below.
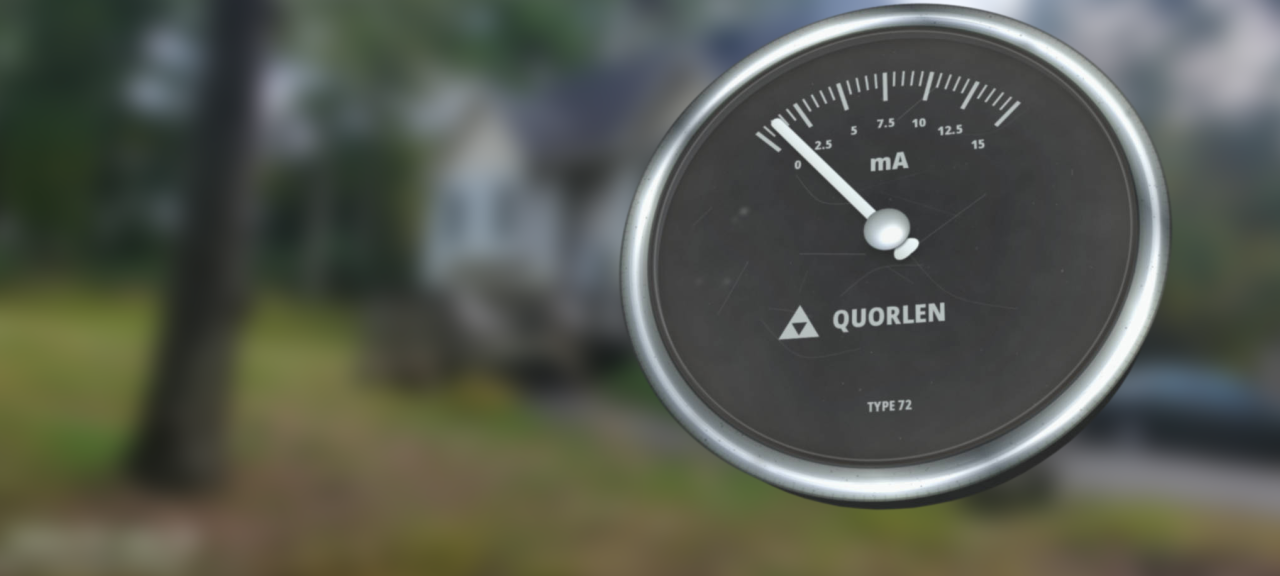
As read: 1
